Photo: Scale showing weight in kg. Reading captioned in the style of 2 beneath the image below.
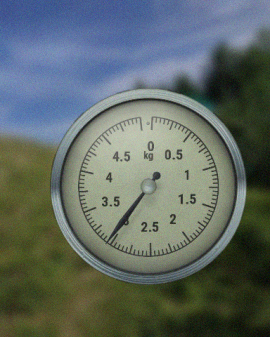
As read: 3.05
